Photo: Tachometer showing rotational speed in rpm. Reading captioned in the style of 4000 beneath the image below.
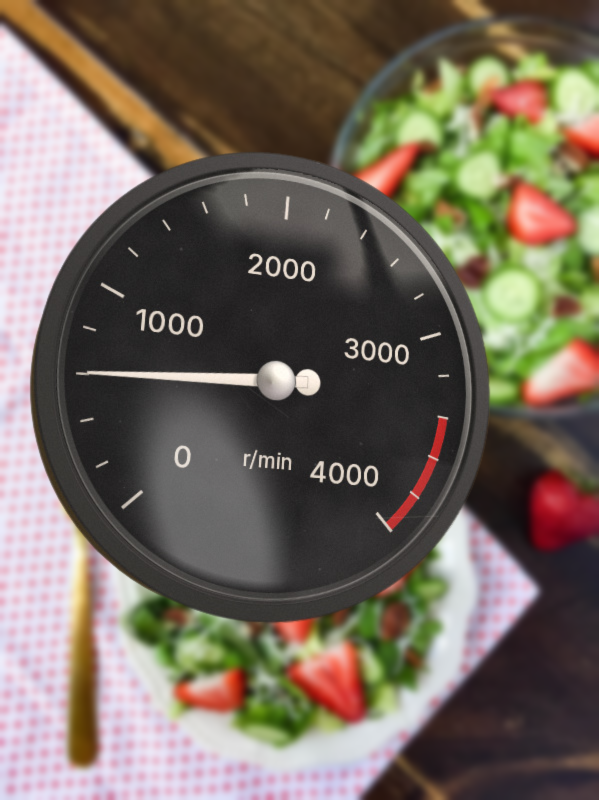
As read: 600
